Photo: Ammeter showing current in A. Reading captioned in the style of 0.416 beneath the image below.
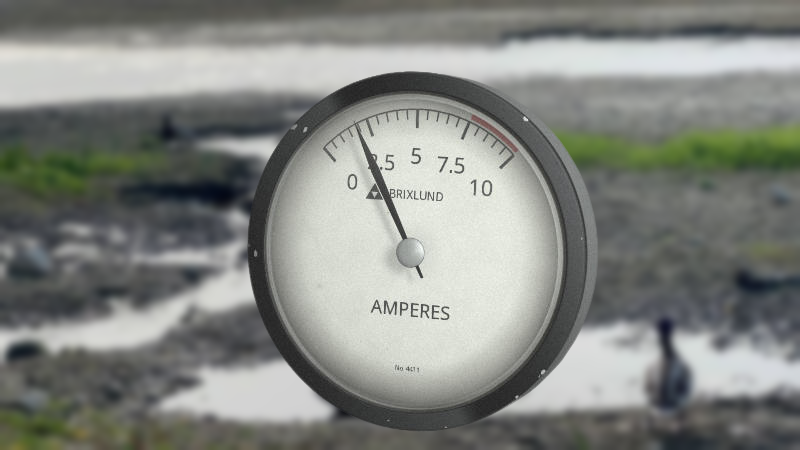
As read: 2
